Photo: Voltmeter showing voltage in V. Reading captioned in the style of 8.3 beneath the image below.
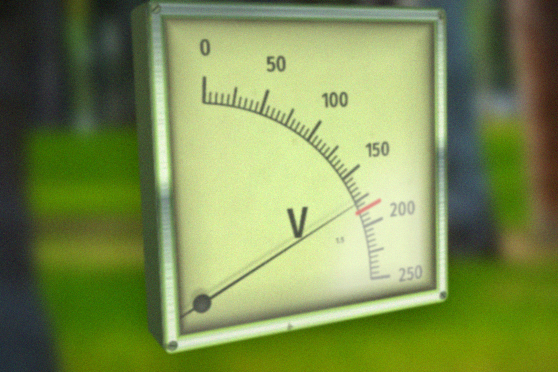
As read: 175
